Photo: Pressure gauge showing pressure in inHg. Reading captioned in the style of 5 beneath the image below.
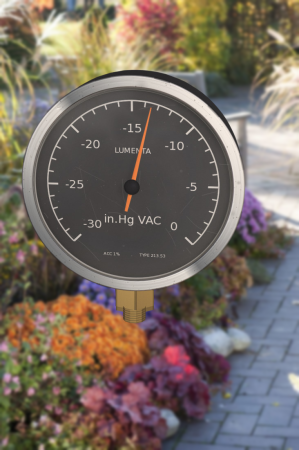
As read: -13.5
